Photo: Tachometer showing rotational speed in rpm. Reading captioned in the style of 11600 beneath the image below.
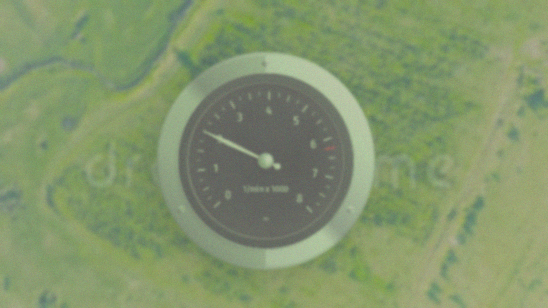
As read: 2000
